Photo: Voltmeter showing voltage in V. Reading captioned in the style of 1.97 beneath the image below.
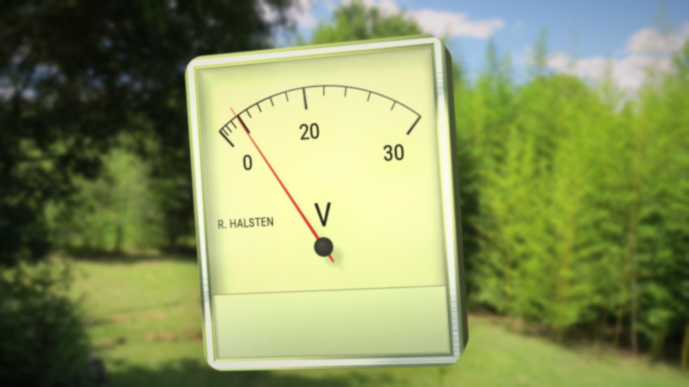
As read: 10
